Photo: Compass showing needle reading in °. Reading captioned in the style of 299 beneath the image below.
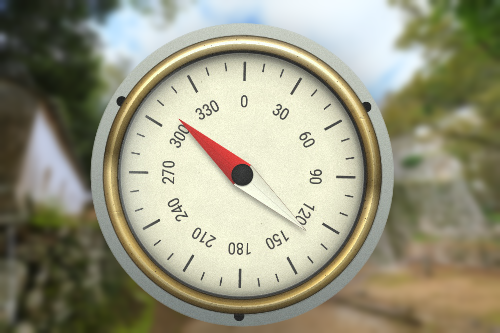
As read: 310
